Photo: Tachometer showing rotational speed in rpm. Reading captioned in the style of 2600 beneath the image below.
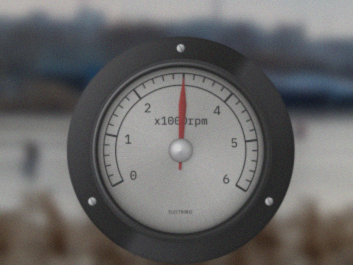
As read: 3000
